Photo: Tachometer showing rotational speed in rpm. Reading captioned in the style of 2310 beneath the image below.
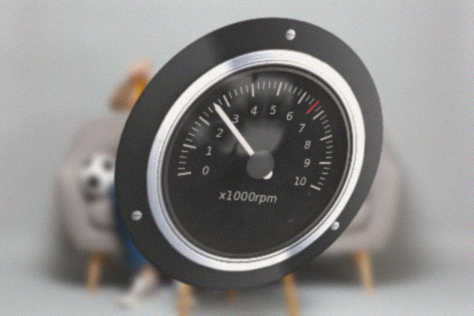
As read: 2600
